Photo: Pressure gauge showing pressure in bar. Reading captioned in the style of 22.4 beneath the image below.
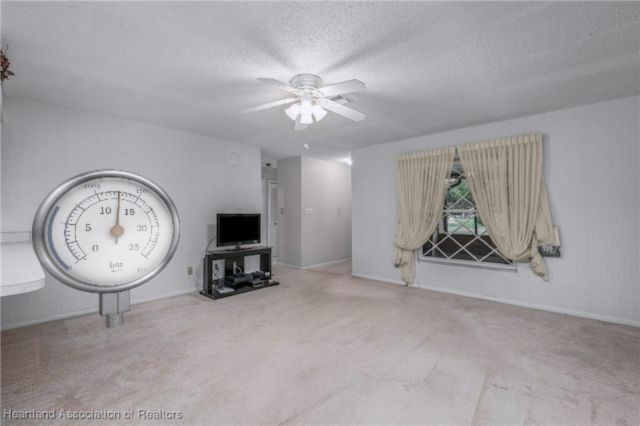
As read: 12.5
